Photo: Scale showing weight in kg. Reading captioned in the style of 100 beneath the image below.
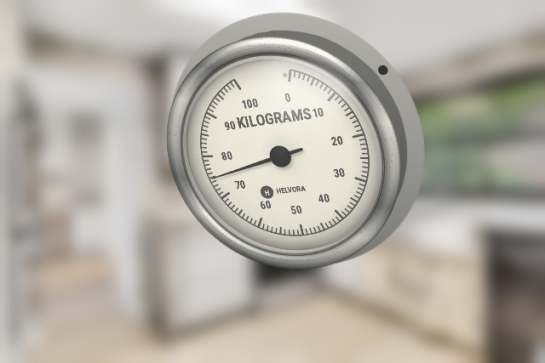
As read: 75
